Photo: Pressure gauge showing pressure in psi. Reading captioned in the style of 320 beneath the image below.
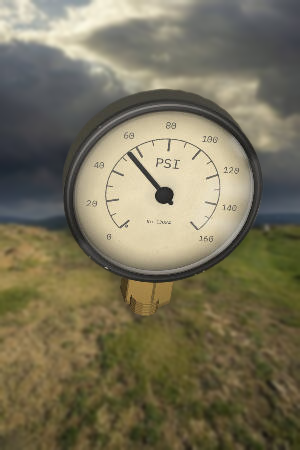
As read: 55
